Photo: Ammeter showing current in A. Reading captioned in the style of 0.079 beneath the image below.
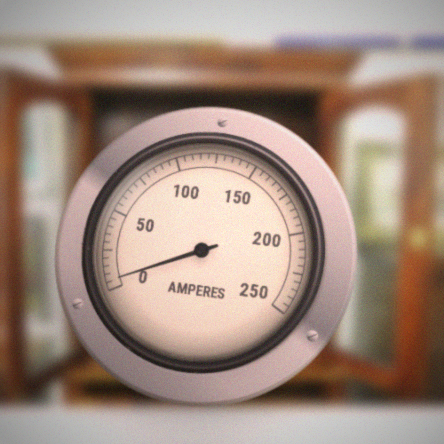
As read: 5
